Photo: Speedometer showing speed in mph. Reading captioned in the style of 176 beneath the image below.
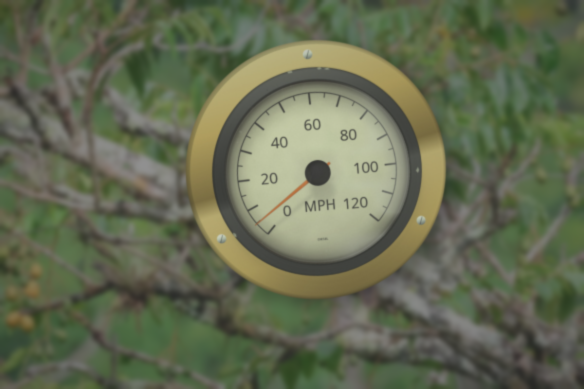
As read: 5
